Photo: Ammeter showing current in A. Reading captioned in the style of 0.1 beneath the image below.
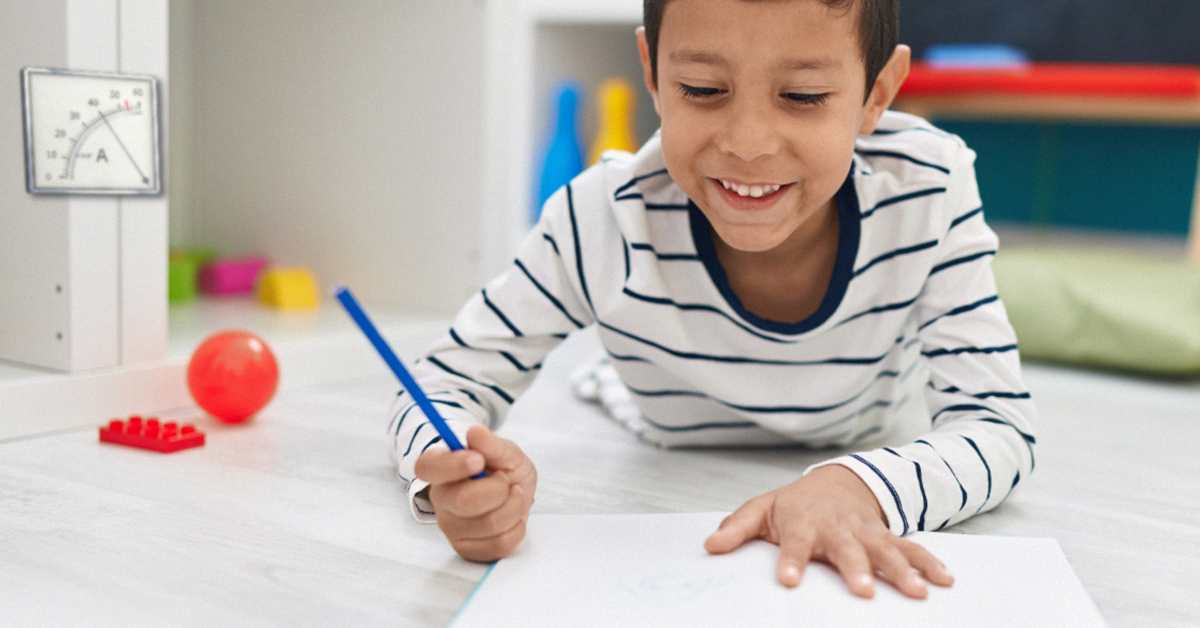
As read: 40
